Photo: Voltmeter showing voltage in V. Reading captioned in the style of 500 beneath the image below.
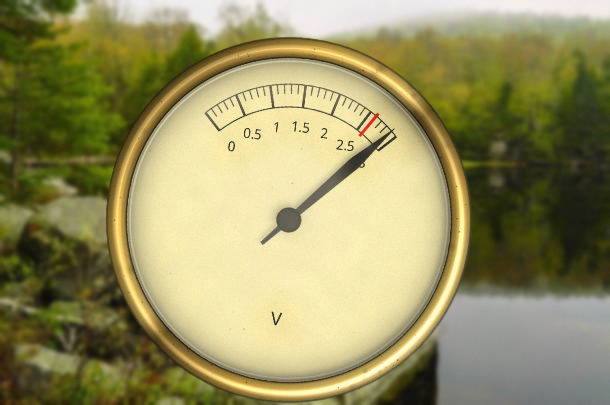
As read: 2.9
